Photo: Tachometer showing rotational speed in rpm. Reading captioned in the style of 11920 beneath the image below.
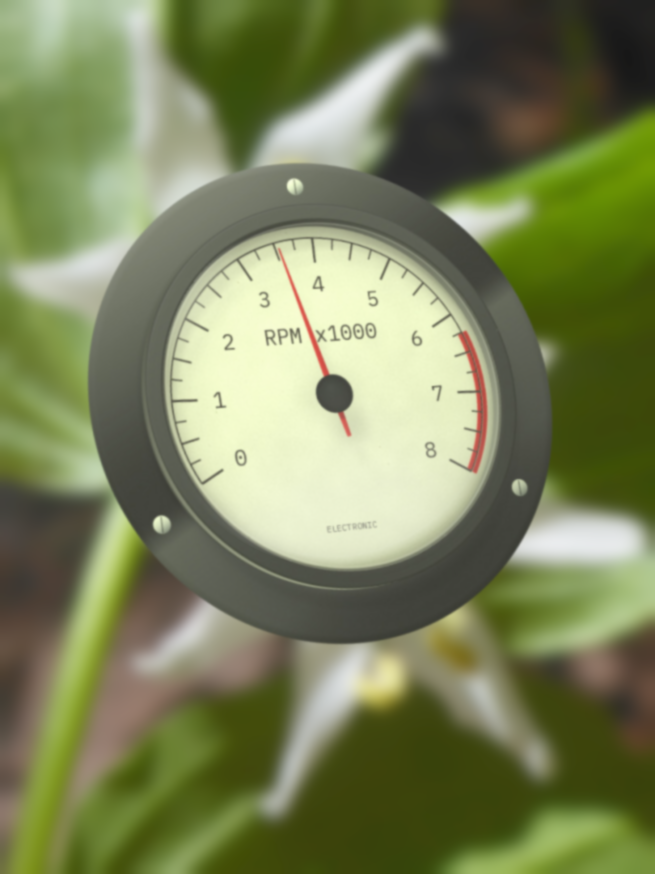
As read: 3500
